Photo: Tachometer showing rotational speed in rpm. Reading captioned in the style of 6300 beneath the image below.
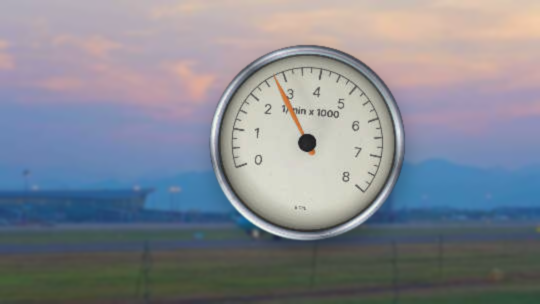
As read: 2750
